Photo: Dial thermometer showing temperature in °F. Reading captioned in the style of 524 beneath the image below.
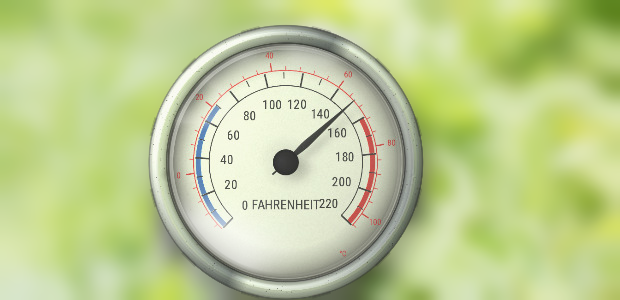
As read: 150
